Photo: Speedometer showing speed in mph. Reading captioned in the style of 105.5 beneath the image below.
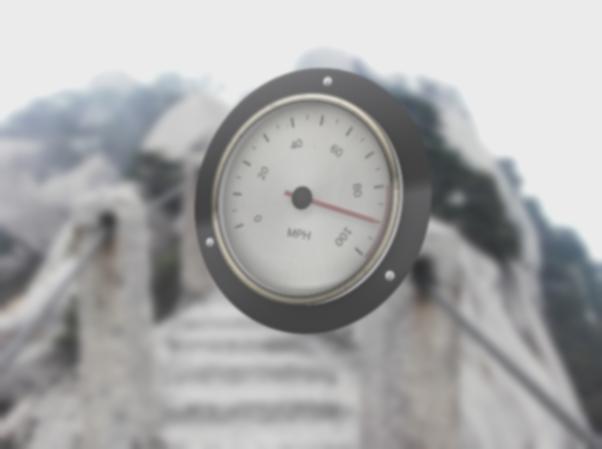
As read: 90
